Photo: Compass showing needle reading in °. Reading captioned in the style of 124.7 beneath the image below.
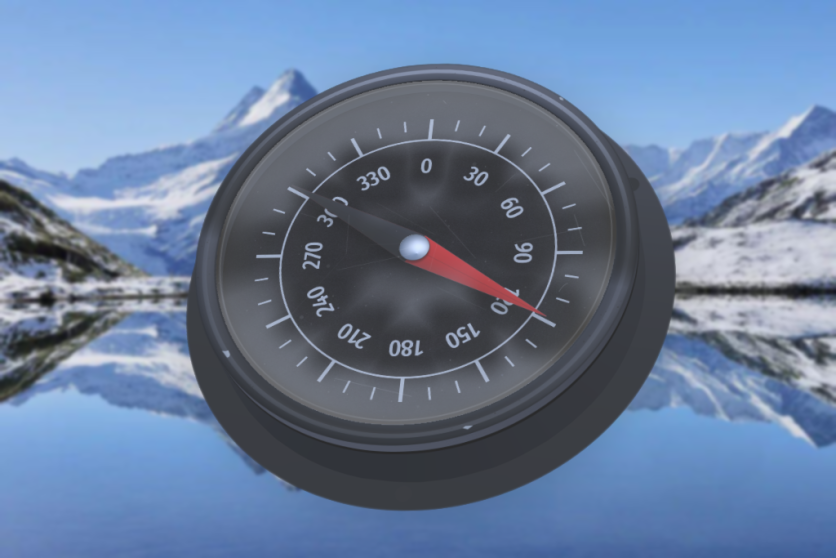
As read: 120
